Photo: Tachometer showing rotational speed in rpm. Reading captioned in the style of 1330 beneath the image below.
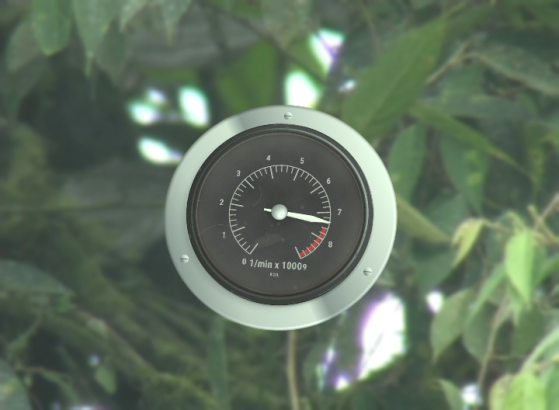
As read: 7400
